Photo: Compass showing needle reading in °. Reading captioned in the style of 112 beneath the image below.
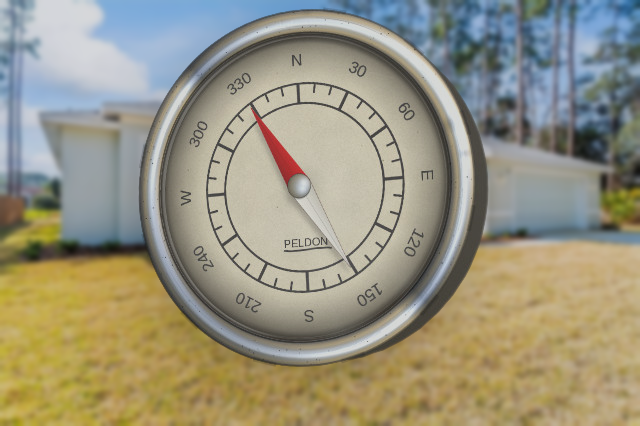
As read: 330
